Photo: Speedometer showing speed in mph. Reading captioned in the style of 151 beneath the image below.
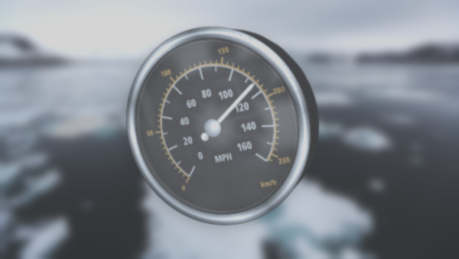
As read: 115
